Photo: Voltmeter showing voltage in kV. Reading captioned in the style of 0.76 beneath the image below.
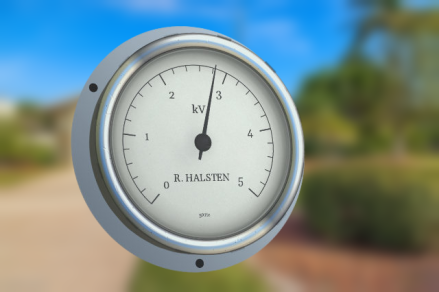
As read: 2.8
